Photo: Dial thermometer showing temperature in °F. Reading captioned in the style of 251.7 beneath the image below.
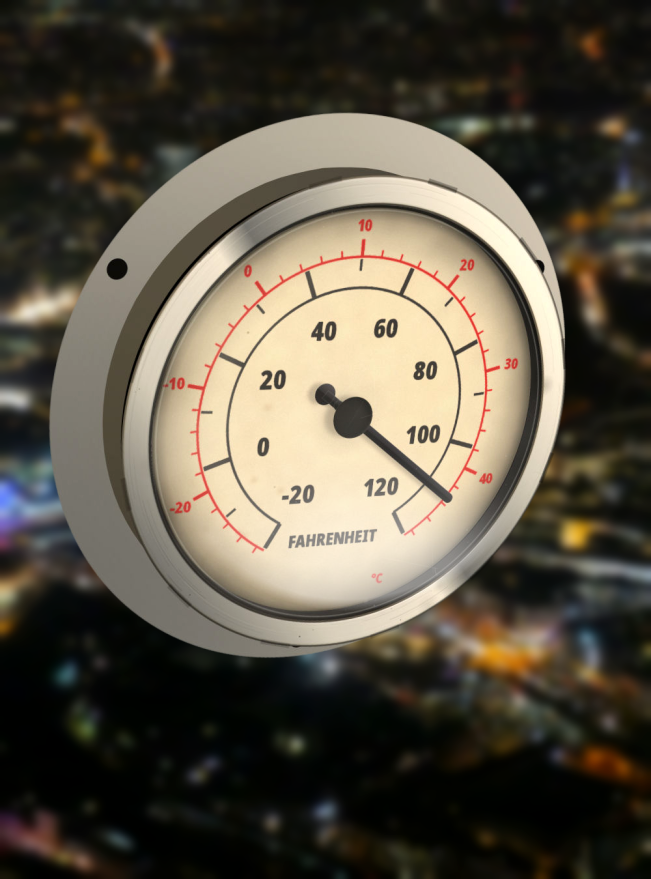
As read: 110
